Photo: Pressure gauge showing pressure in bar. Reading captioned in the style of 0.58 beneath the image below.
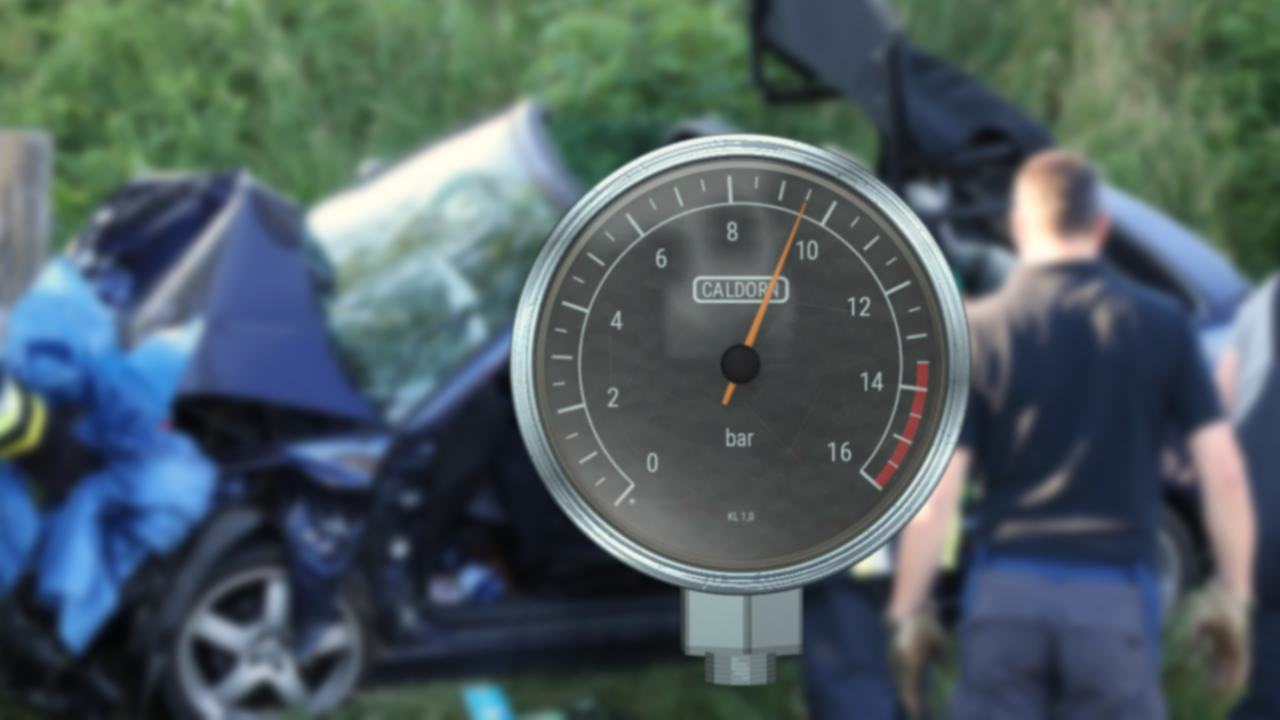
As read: 9.5
